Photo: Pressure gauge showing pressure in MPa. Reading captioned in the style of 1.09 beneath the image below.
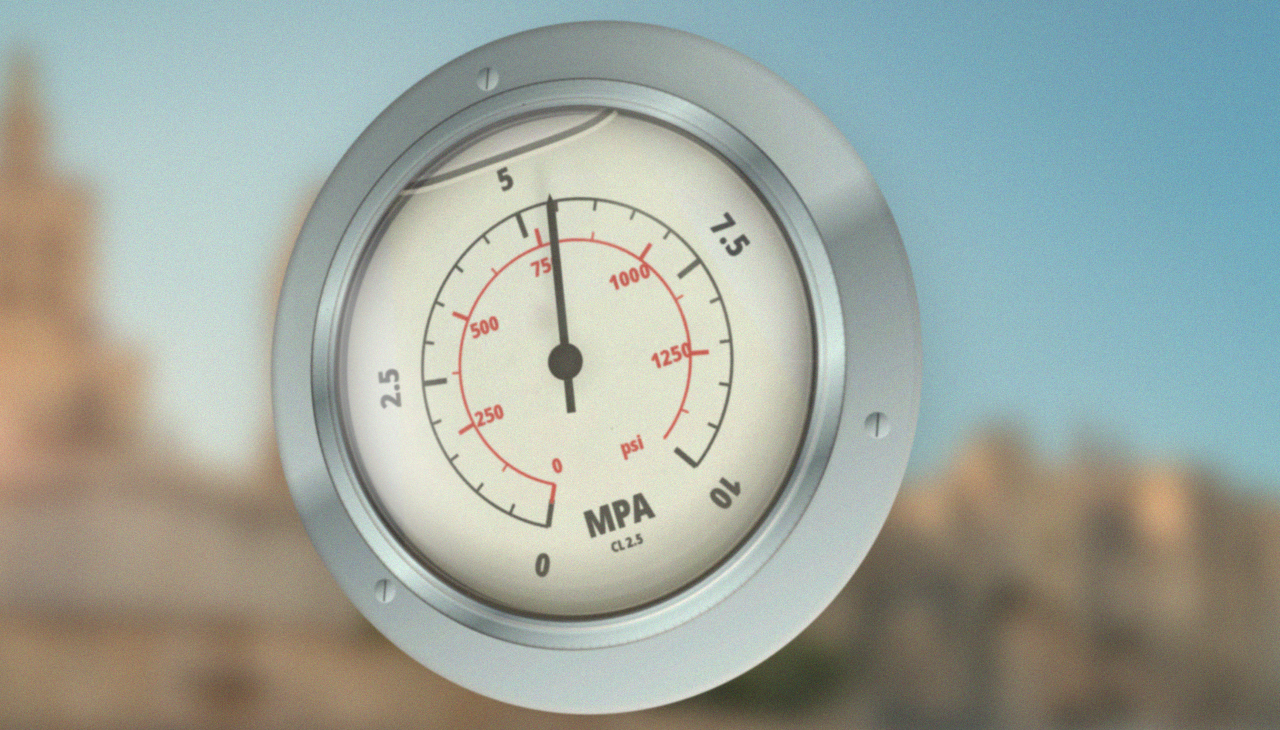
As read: 5.5
